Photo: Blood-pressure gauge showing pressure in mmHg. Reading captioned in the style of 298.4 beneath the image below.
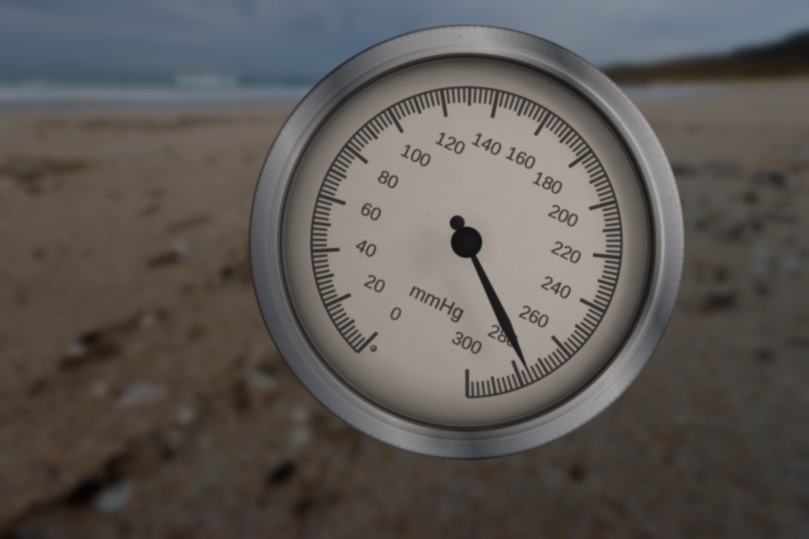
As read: 276
